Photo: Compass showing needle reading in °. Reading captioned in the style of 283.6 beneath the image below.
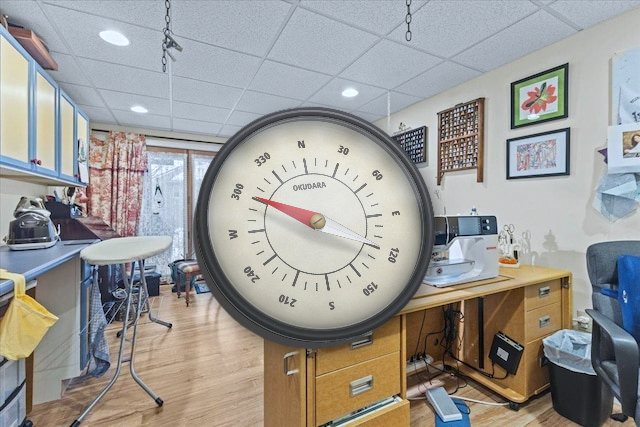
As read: 300
